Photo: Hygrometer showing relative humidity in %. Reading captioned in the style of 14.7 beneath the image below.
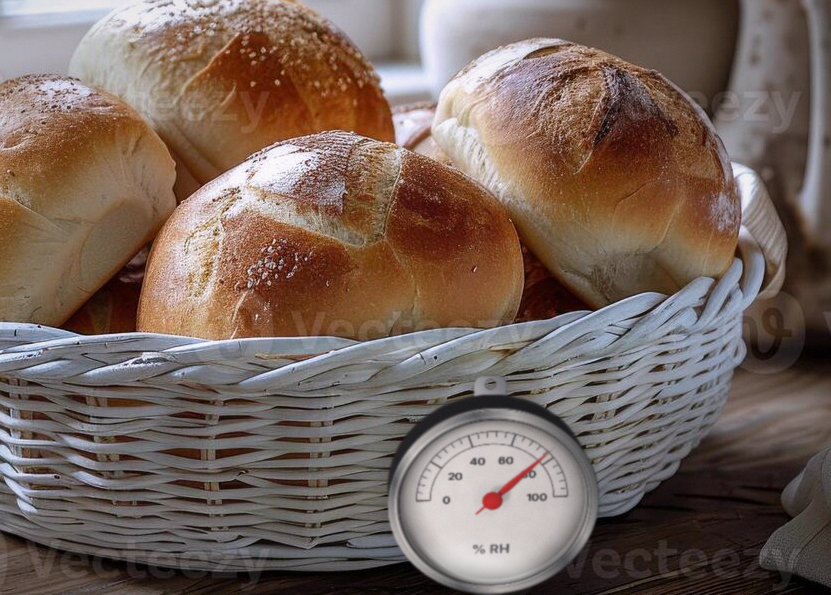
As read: 76
